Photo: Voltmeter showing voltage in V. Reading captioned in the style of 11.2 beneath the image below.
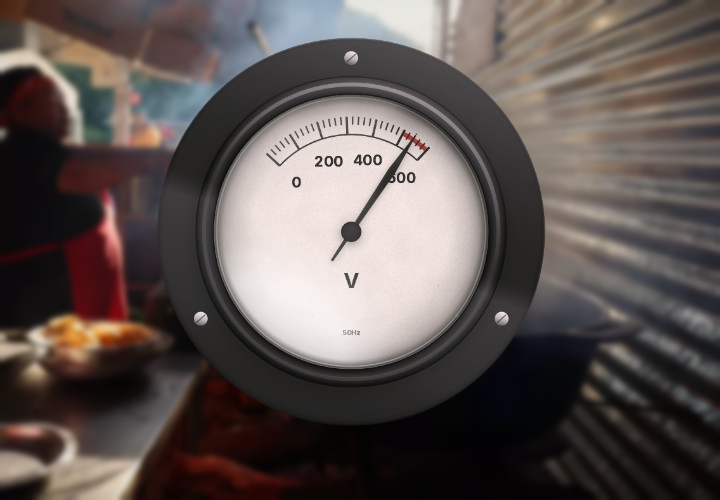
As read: 540
